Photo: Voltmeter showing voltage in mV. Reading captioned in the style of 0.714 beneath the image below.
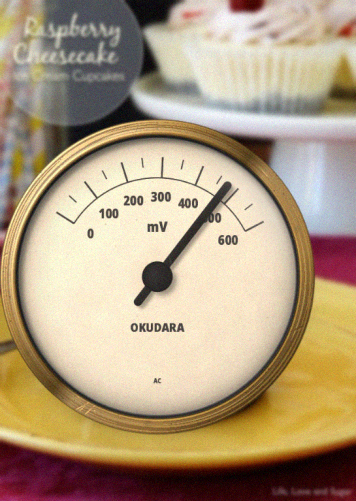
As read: 475
